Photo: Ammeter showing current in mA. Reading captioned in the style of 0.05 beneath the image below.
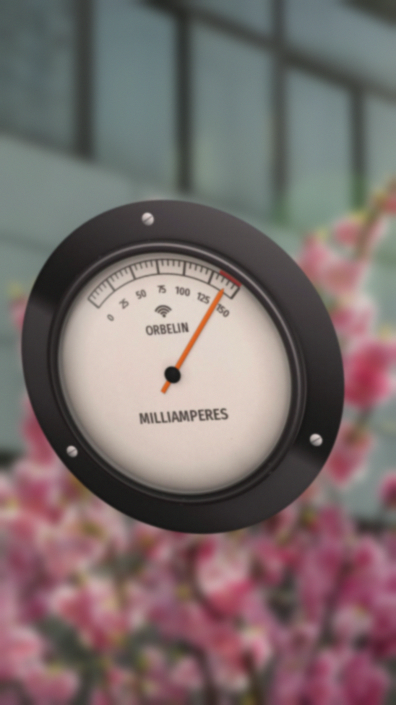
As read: 140
